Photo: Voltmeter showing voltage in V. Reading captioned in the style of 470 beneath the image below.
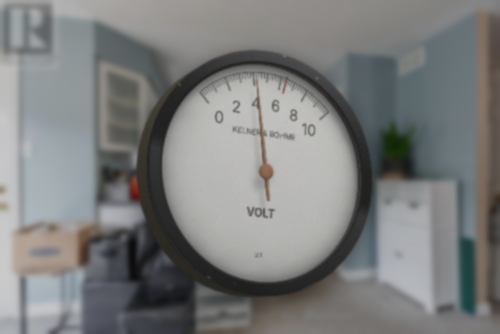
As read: 4
